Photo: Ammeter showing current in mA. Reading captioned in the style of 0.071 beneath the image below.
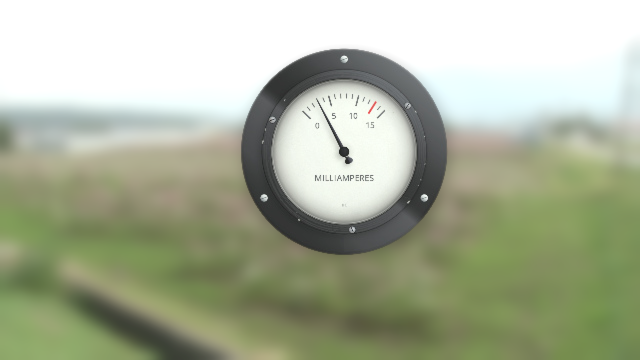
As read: 3
